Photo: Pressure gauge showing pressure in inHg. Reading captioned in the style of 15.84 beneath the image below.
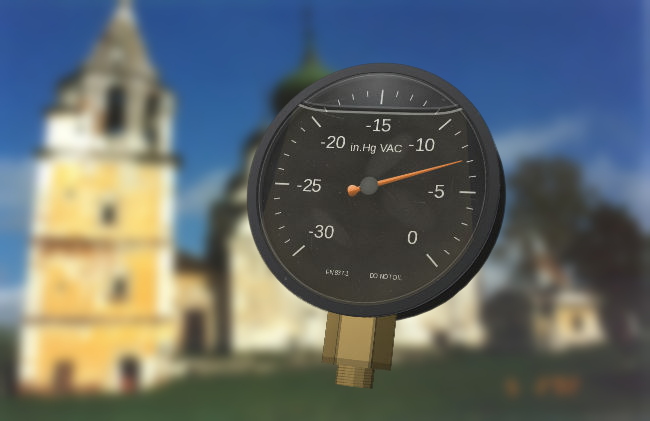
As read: -7
